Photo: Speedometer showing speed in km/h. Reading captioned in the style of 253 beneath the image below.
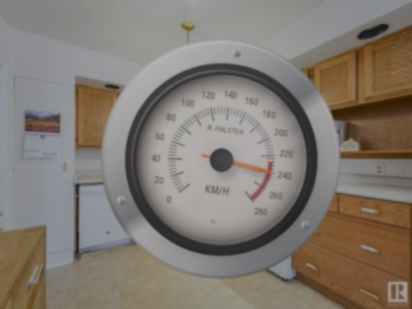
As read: 240
